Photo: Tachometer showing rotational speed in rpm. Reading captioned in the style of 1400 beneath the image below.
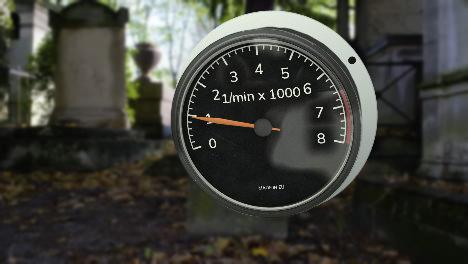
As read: 1000
